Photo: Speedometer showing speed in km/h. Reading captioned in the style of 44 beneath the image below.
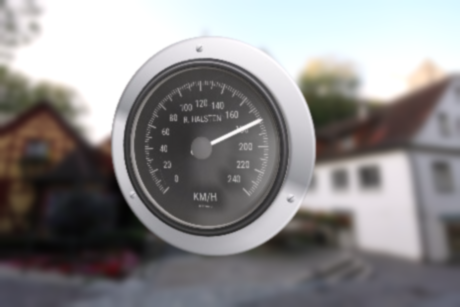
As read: 180
